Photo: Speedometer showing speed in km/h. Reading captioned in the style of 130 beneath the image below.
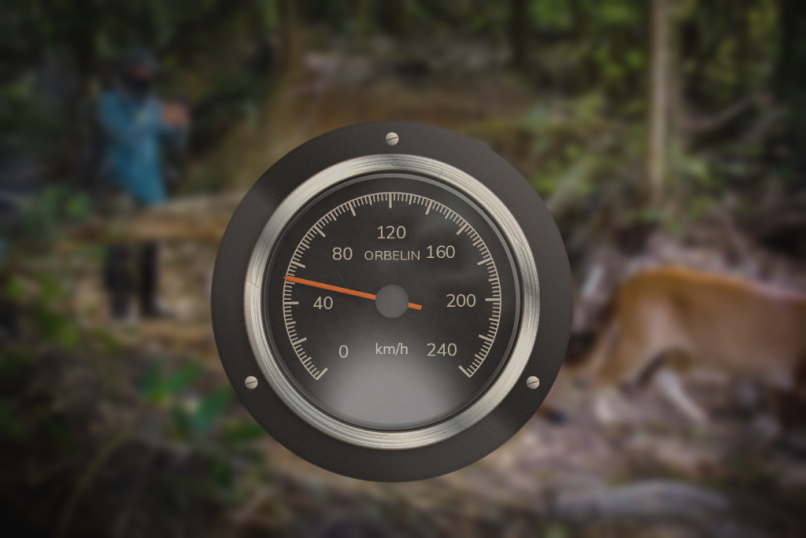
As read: 52
